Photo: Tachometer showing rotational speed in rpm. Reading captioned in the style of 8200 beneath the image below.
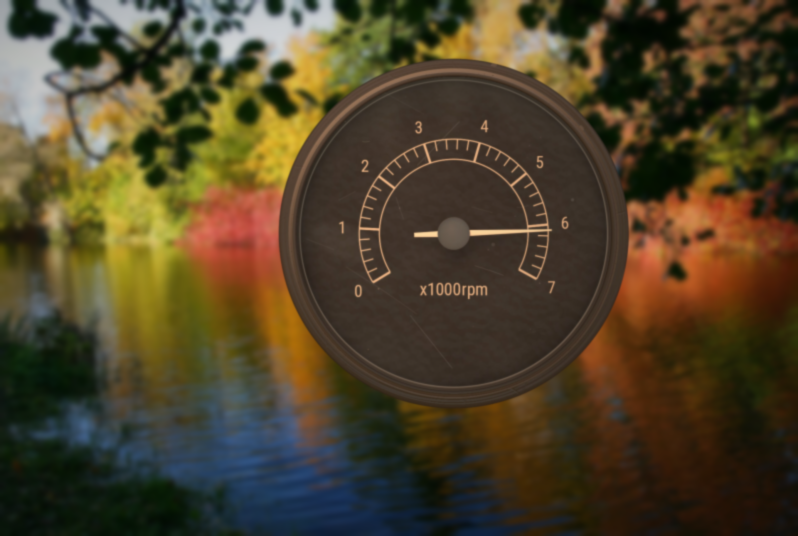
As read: 6100
